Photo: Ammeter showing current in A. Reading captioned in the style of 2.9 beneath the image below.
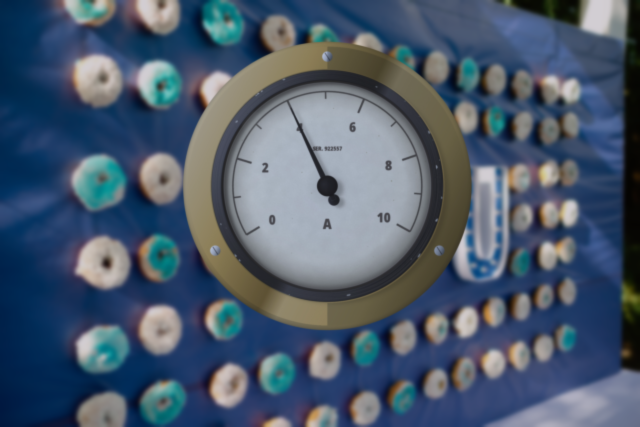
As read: 4
